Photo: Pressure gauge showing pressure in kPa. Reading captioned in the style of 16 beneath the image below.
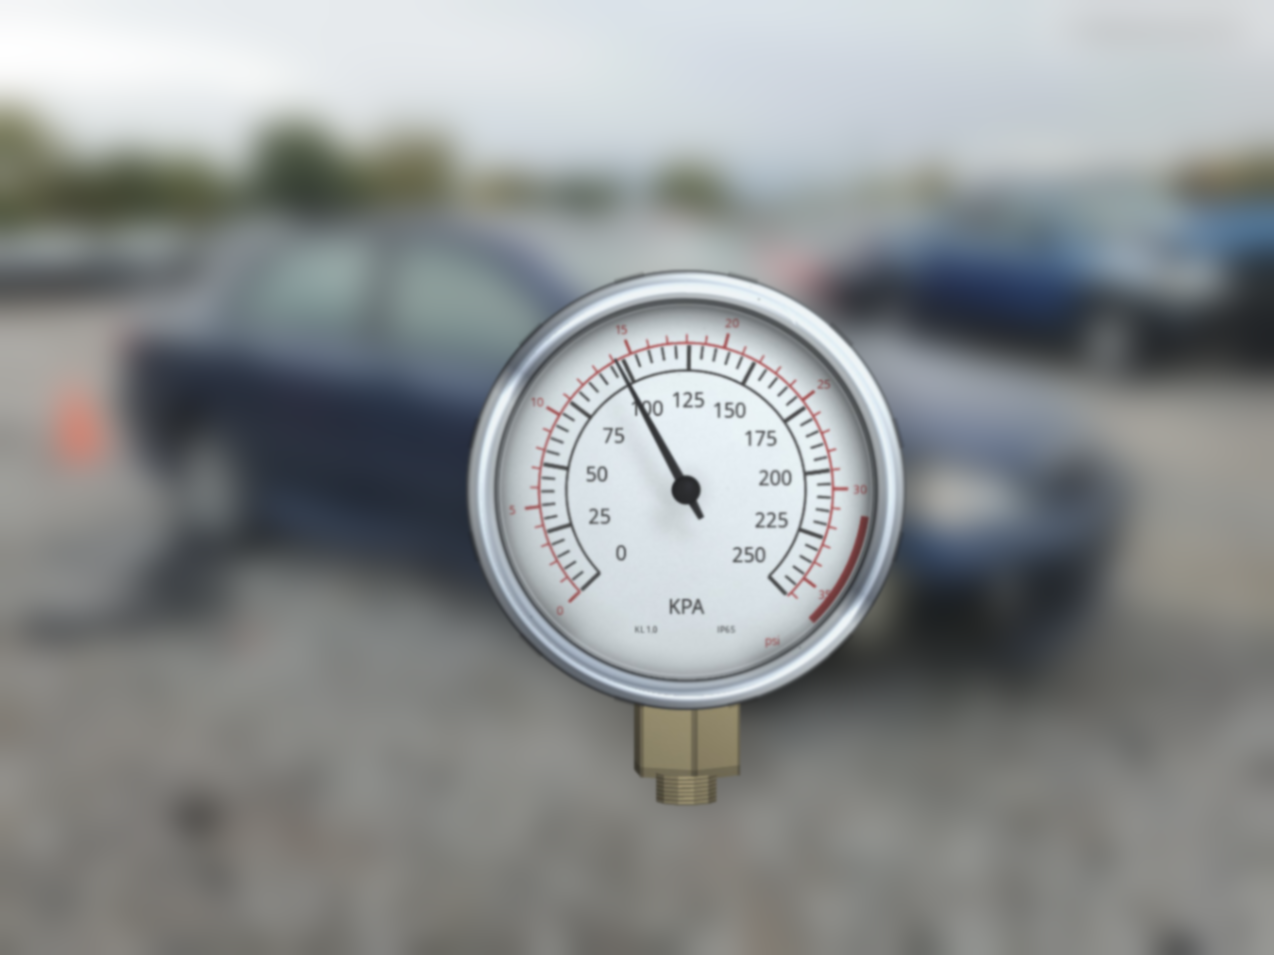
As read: 97.5
